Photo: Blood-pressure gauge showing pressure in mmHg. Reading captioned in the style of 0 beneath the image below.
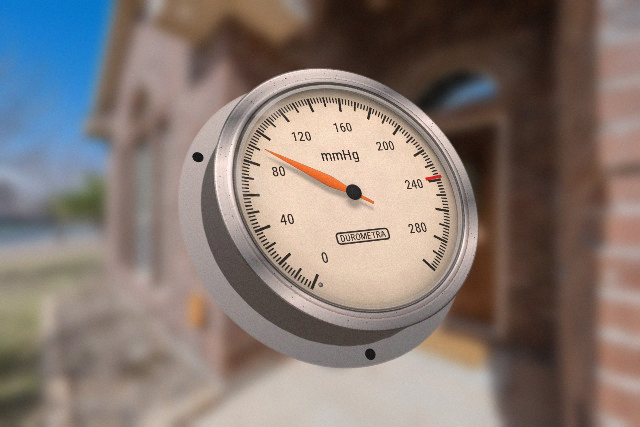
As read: 90
